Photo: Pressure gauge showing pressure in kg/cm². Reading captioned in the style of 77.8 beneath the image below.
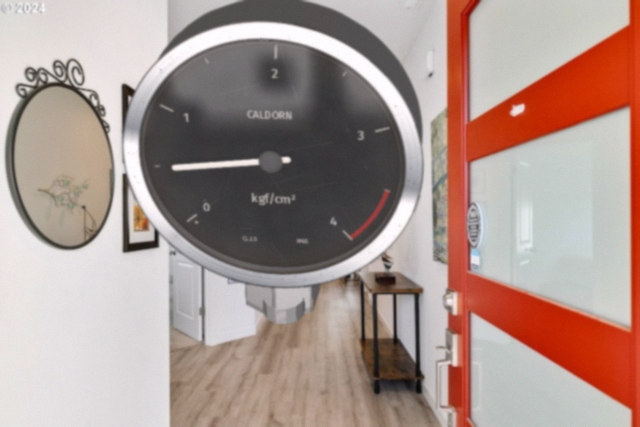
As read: 0.5
